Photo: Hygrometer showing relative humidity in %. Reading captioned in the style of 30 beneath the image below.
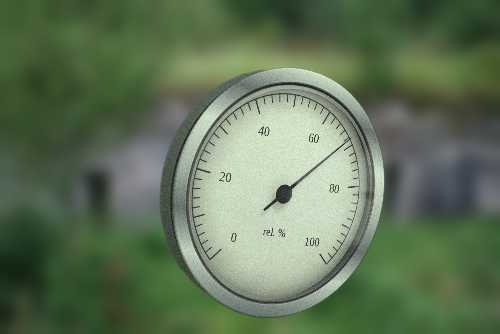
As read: 68
